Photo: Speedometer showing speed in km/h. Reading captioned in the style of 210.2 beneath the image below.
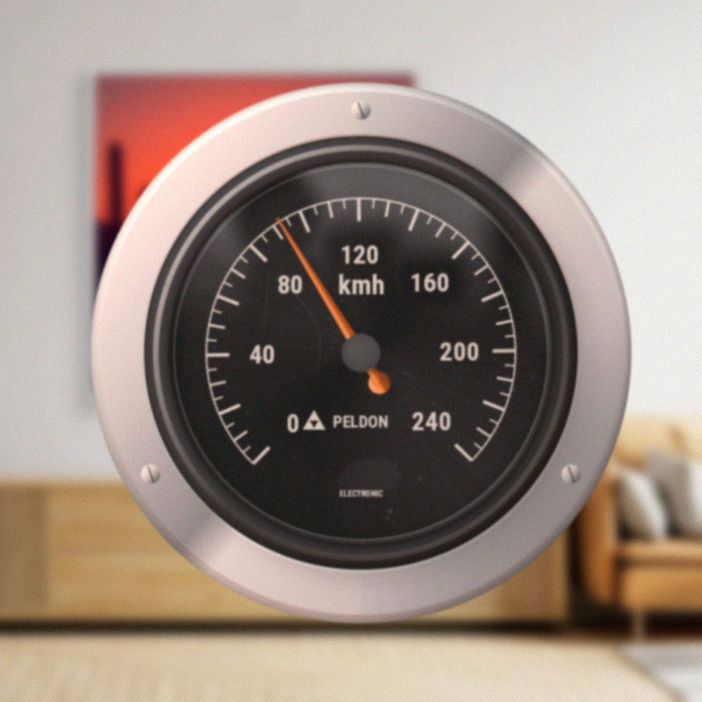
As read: 92.5
